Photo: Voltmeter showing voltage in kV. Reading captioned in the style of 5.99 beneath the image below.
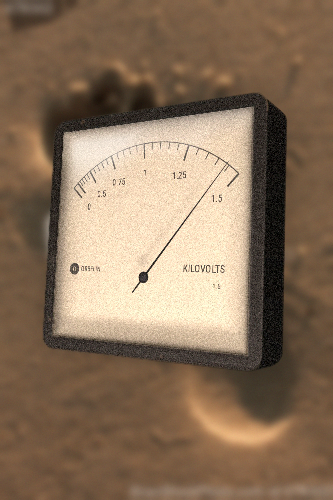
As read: 1.45
